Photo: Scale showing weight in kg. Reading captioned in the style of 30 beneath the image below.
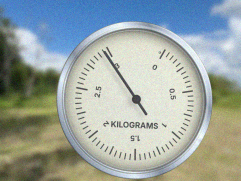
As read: 2.95
